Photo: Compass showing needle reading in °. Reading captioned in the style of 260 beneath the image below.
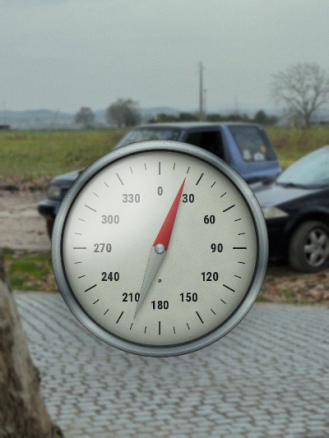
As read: 20
